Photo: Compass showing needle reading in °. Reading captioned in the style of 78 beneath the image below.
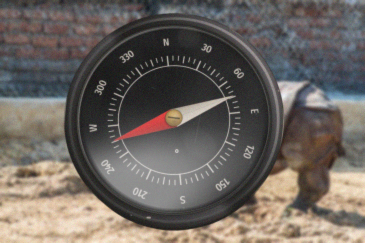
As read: 255
